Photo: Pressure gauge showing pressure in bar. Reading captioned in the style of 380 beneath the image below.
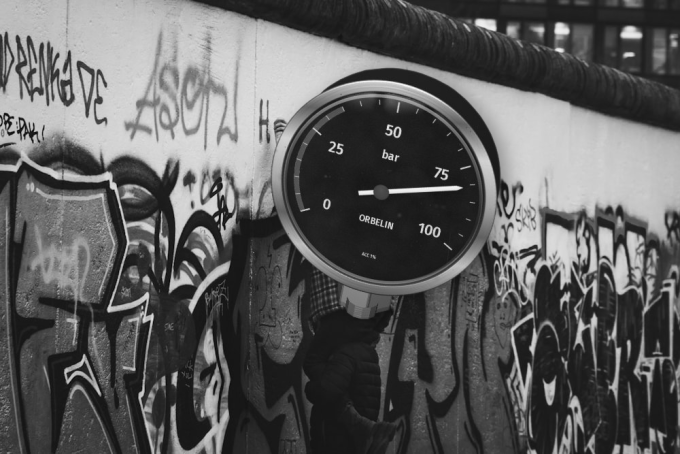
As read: 80
